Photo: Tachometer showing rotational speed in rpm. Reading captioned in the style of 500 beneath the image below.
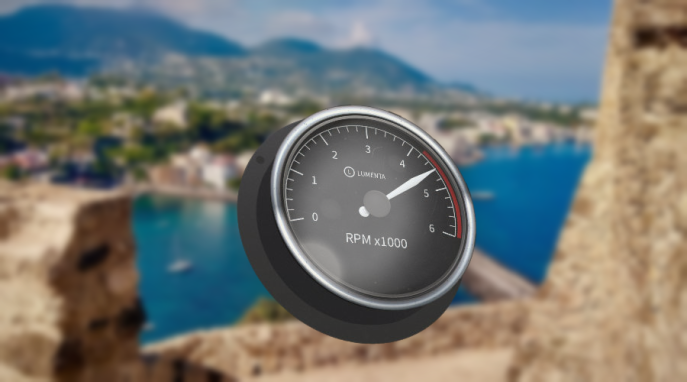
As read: 4600
